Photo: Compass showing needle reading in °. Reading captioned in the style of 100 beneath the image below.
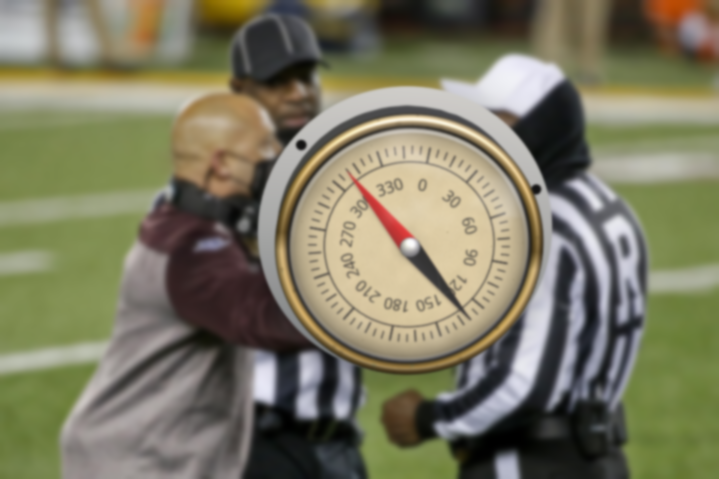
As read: 310
